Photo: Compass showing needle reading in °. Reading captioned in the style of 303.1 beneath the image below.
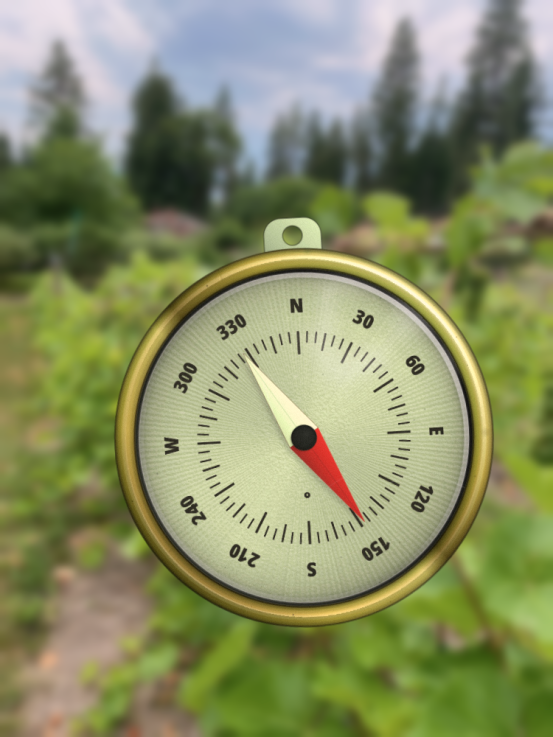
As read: 147.5
